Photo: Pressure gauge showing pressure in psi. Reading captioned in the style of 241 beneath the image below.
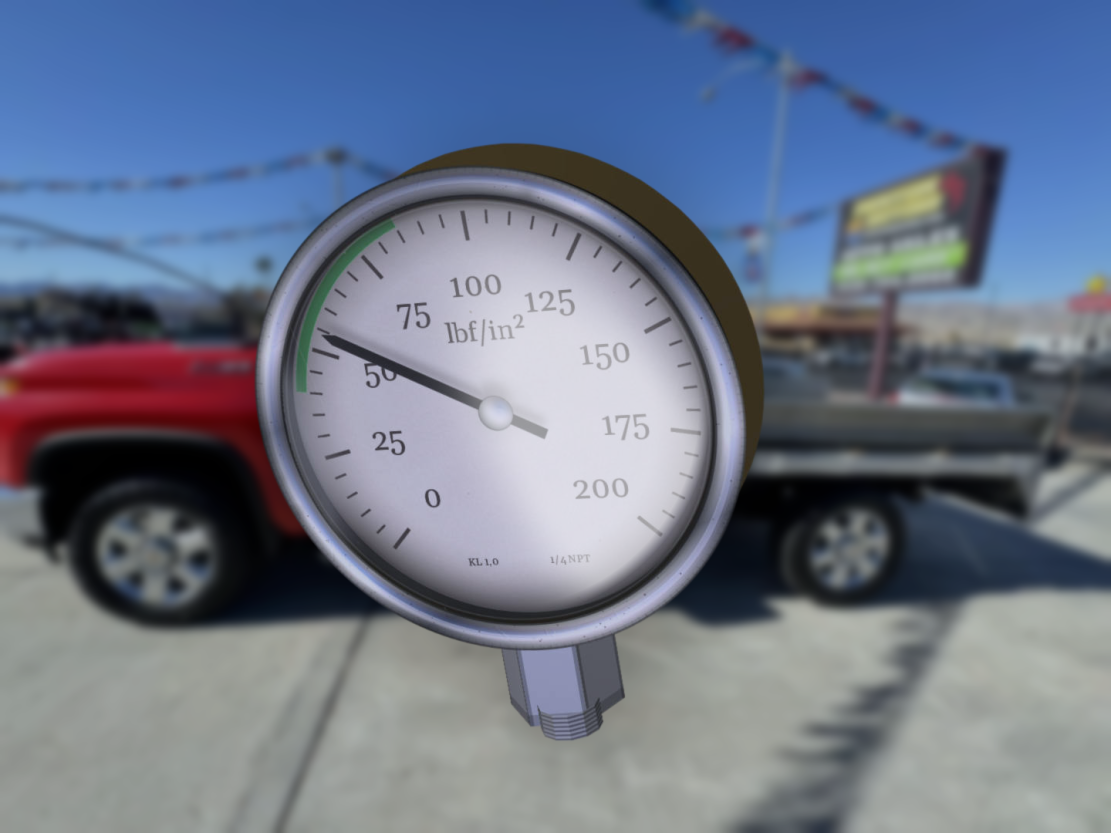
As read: 55
